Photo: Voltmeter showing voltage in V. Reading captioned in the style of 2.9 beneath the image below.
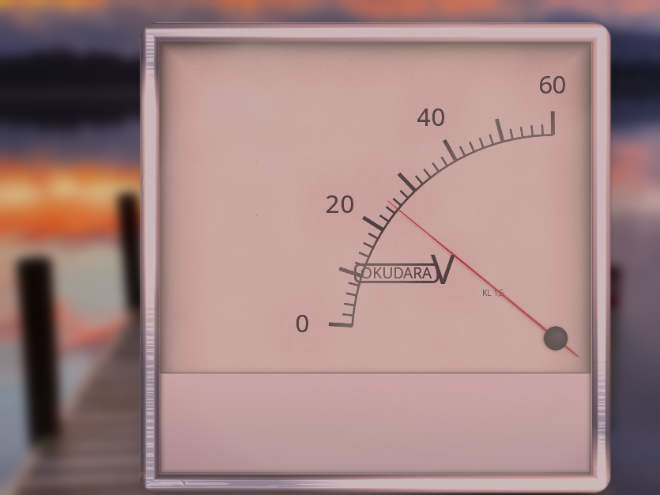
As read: 25
